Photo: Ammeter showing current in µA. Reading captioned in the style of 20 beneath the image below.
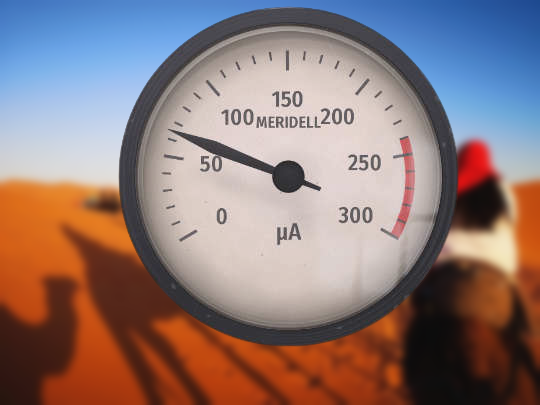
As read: 65
